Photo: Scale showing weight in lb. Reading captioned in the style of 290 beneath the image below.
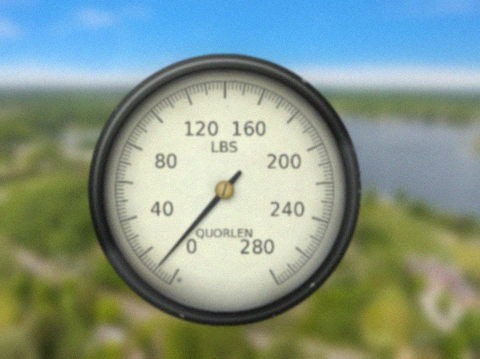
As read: 10
